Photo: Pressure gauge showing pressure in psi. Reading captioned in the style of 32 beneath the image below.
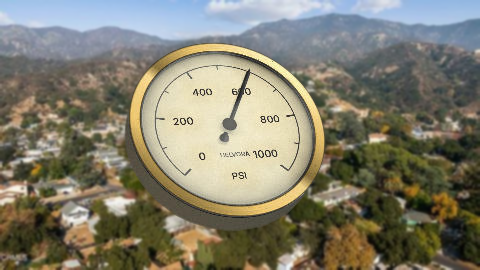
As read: 600
